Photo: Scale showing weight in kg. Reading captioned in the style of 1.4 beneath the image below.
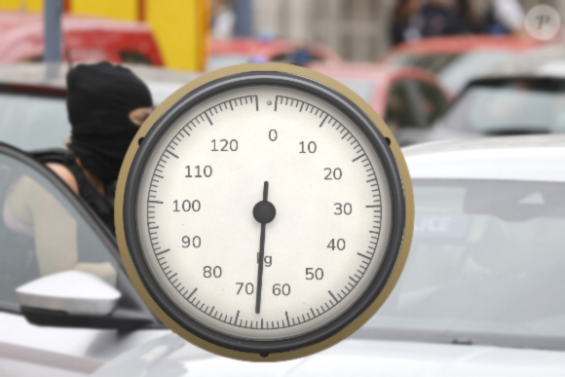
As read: 66
